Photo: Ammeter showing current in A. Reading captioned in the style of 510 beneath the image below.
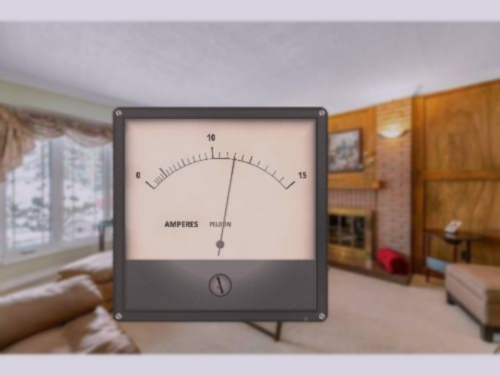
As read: 11.5
